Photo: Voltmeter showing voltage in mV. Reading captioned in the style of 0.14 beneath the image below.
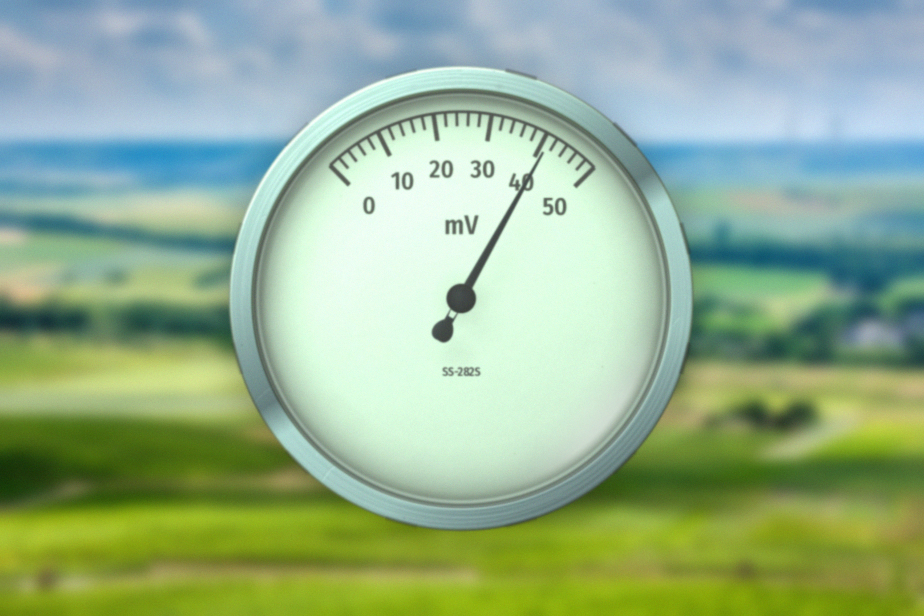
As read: 41
